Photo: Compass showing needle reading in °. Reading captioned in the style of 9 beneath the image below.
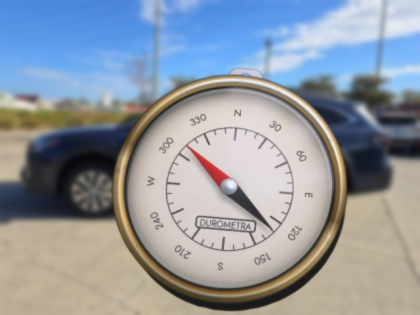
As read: 310
